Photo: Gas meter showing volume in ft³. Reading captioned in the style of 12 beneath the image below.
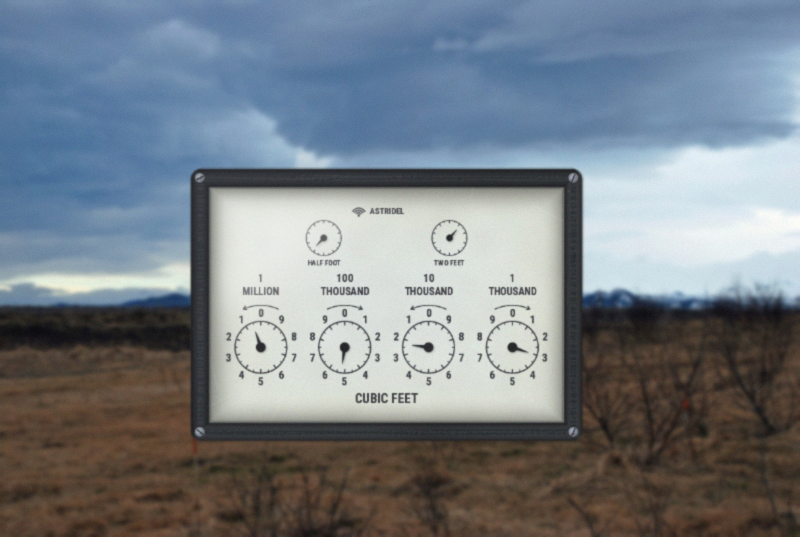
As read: 52300
